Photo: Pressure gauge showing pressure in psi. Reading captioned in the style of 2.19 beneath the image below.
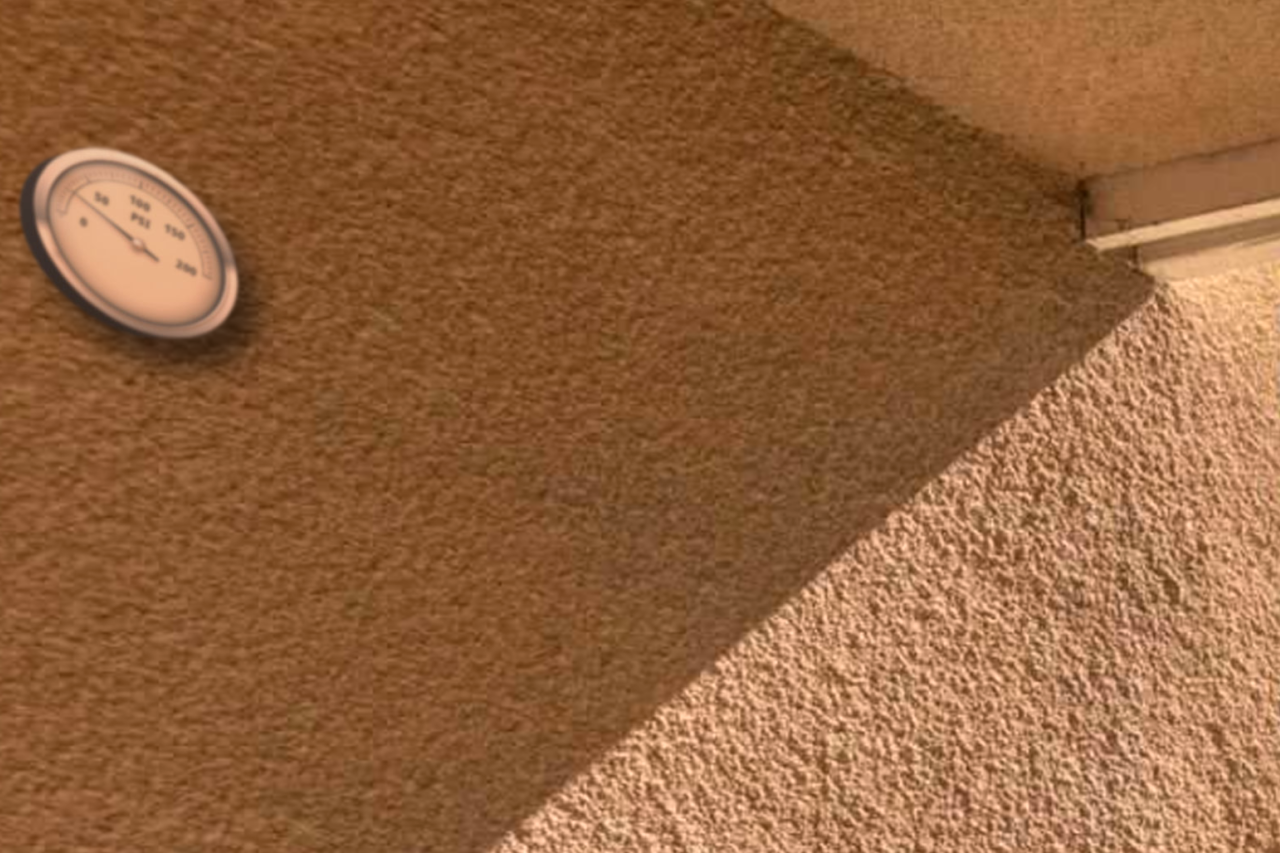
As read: 25
